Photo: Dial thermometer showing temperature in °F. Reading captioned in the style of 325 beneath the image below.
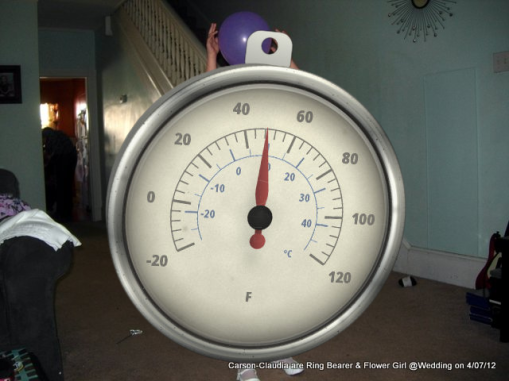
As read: 48
